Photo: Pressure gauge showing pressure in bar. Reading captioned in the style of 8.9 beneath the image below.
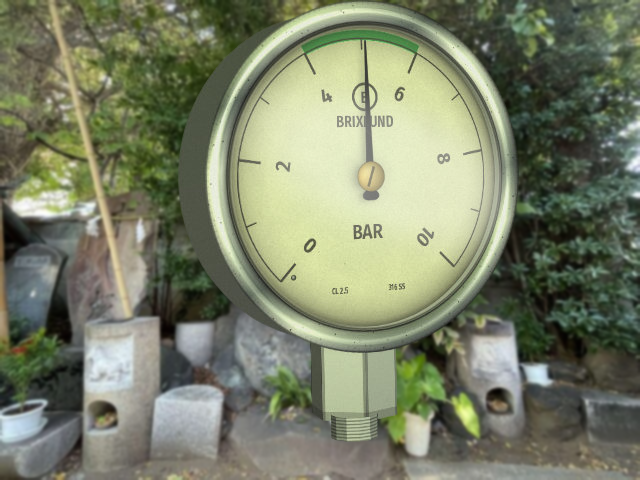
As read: 5
